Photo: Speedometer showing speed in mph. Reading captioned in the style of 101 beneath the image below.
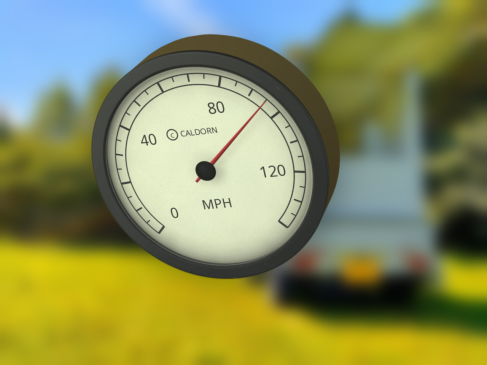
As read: 95
